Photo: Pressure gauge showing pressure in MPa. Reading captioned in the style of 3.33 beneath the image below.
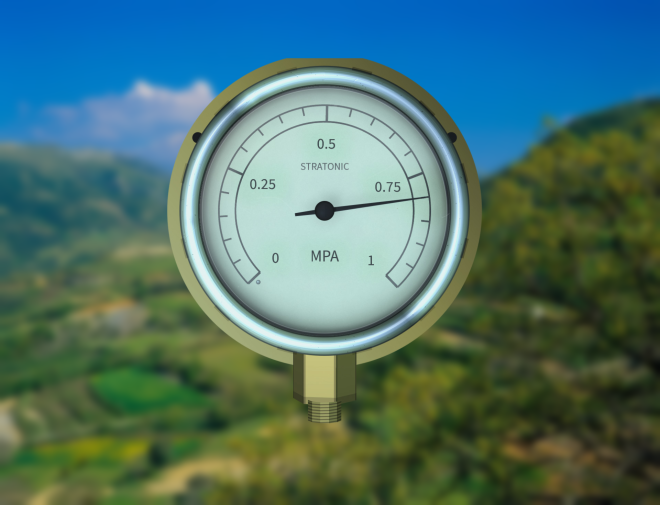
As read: 0.8
